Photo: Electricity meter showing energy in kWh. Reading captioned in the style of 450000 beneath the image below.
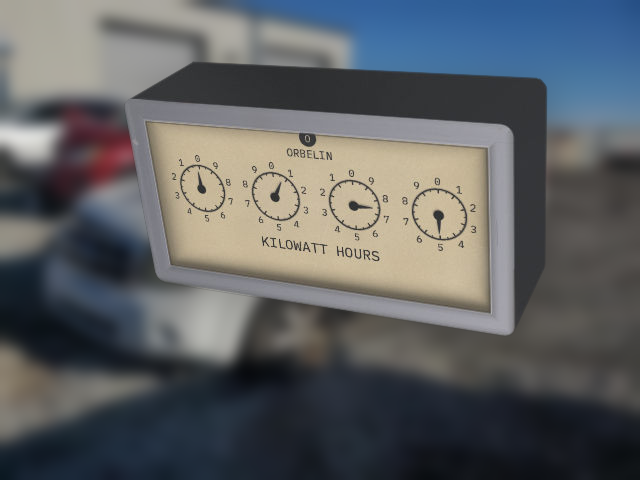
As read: 75
